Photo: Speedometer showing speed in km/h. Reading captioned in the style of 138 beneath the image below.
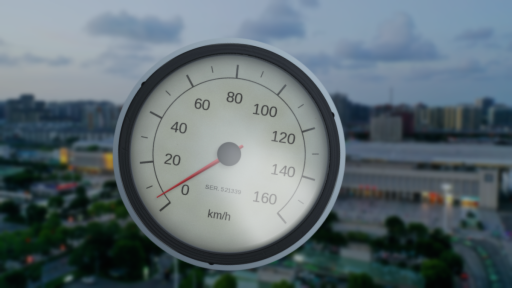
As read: 5
